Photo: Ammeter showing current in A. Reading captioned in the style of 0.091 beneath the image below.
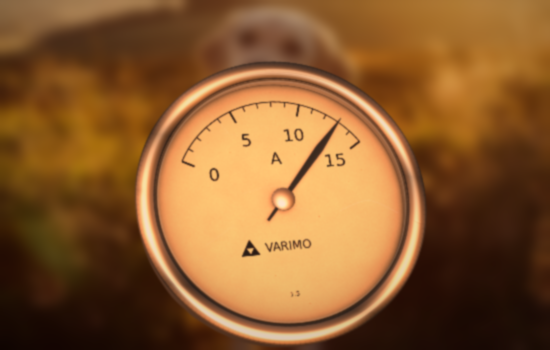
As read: 13
